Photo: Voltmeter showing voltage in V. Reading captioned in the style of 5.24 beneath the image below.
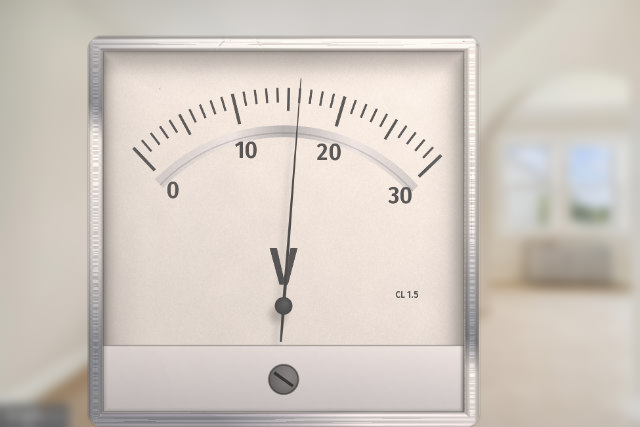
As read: 16
